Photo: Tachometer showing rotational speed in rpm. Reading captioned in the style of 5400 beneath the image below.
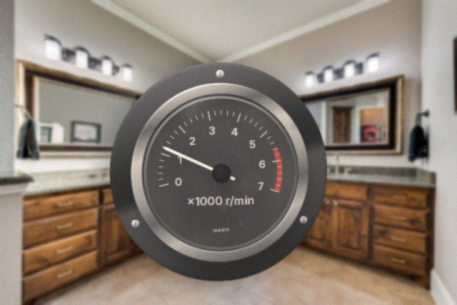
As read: 1200
